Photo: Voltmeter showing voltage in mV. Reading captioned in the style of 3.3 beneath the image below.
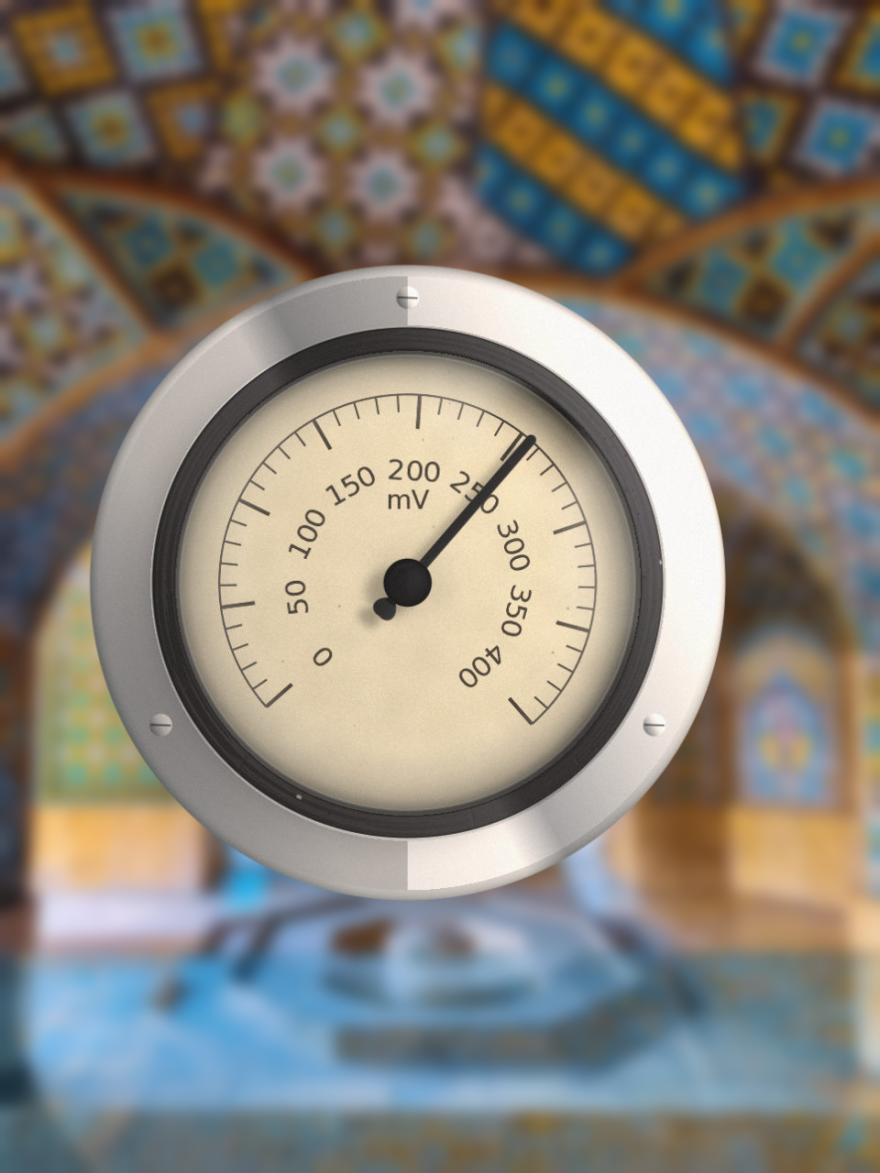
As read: 255
